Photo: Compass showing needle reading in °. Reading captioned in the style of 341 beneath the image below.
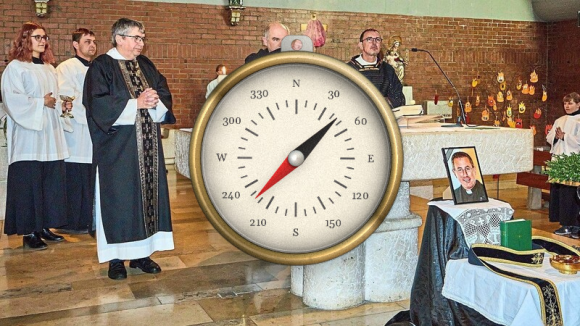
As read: 225
